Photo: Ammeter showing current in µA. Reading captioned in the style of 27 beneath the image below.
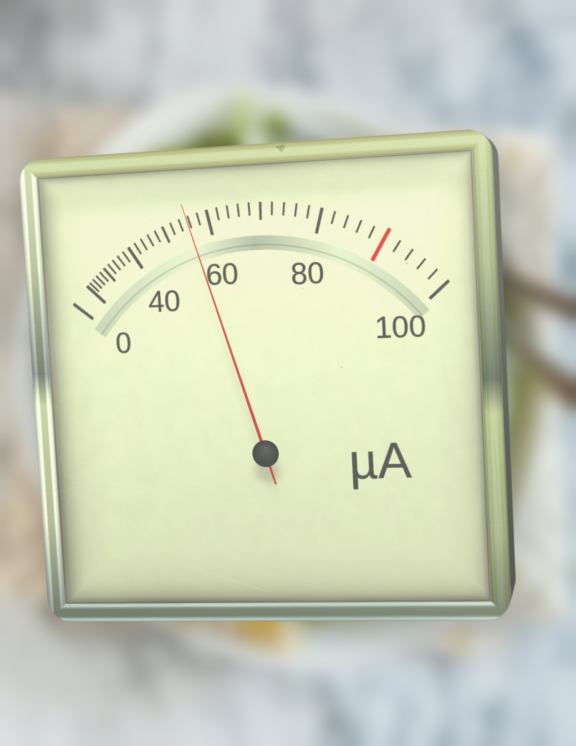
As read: 56
